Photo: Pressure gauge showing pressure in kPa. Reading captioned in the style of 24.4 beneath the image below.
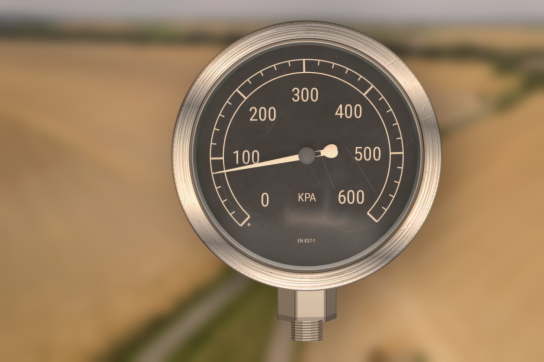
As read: 80
